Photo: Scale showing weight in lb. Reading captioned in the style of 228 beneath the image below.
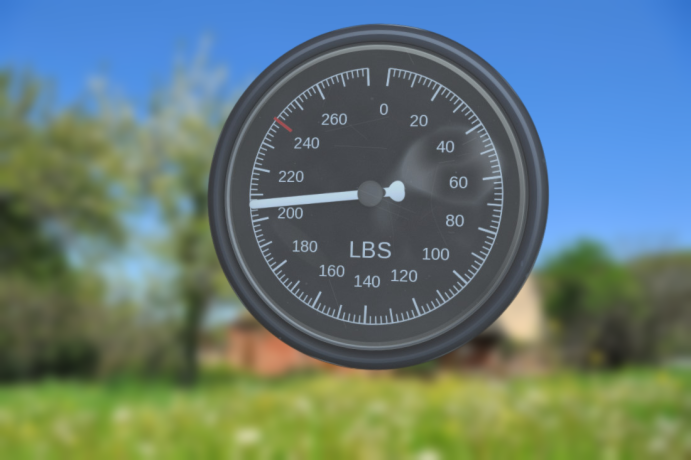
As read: 206
